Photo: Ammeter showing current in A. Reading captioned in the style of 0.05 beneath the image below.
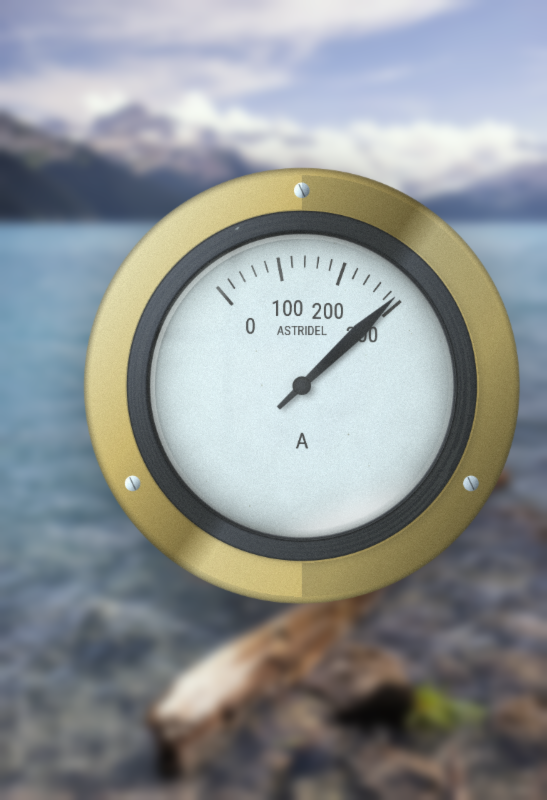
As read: 290
